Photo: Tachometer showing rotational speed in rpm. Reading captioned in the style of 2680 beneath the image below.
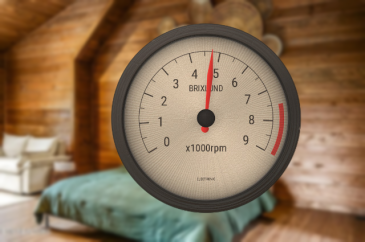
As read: 4750
